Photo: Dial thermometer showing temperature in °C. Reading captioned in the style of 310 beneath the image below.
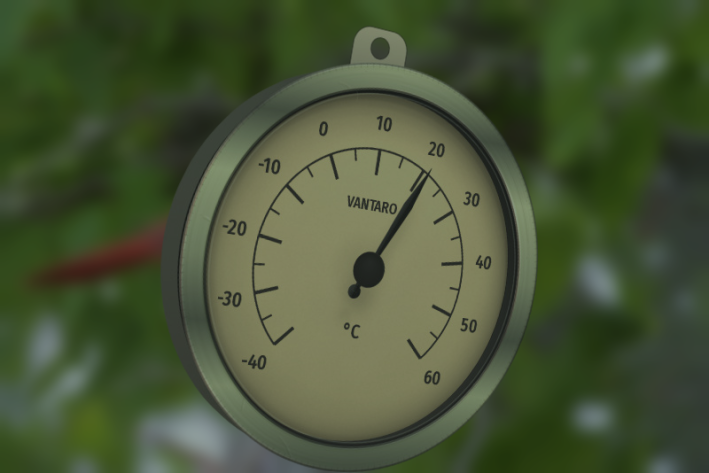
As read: 20
